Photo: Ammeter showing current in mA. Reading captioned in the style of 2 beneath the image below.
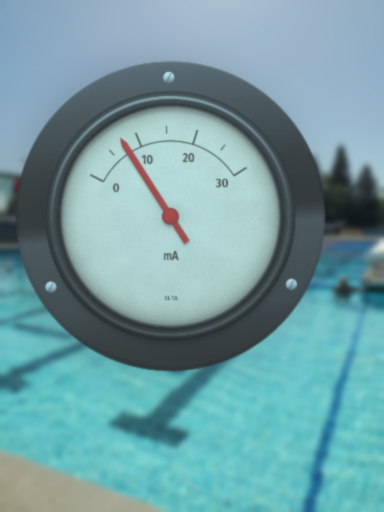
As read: 7.5
